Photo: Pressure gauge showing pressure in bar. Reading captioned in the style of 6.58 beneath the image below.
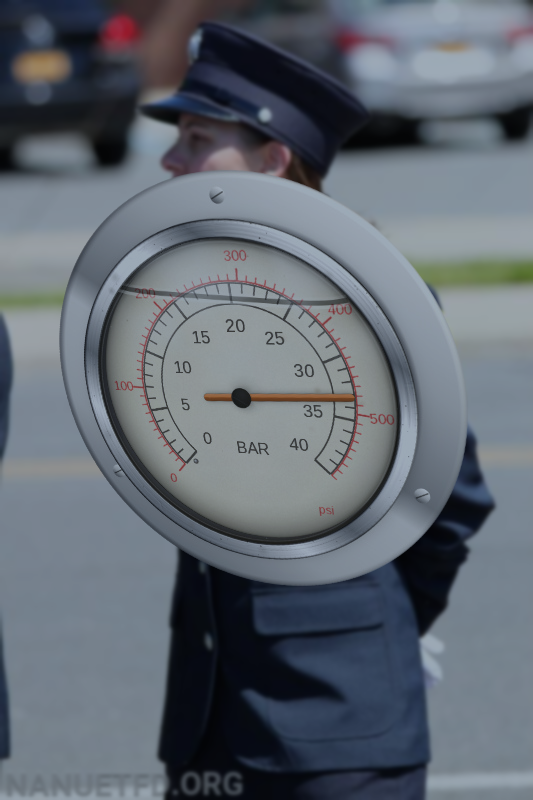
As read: 33
